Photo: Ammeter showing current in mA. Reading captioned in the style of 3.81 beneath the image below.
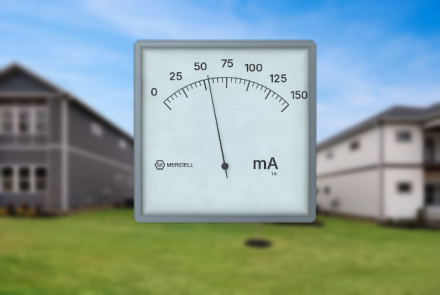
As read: 55
